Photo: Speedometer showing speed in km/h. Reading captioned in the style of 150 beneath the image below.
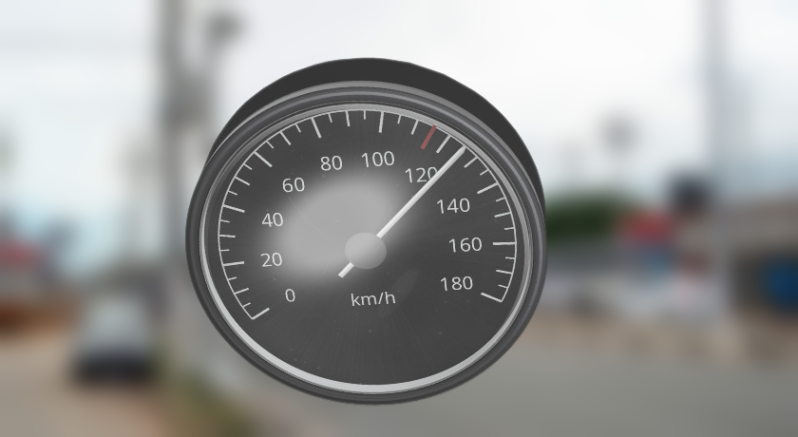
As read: 125
